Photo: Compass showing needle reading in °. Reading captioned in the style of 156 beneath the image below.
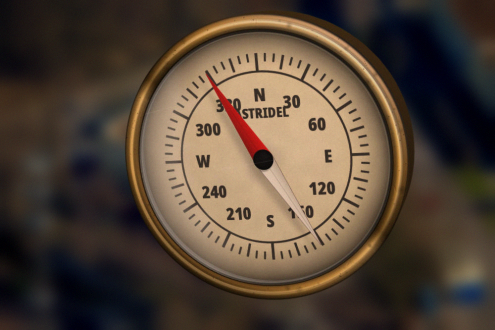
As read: 330
